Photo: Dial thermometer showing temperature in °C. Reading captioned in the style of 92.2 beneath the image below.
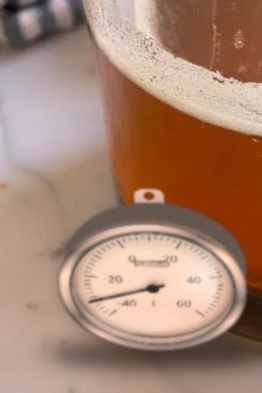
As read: -30
